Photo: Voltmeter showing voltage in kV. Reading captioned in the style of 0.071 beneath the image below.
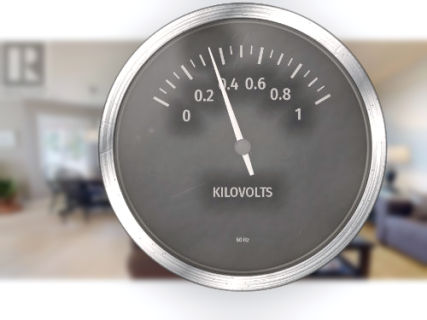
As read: 0.35
